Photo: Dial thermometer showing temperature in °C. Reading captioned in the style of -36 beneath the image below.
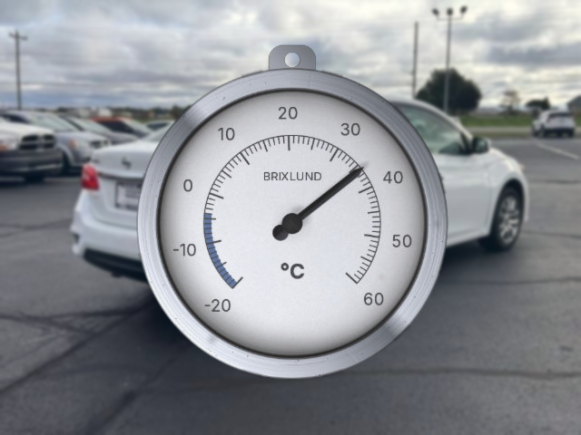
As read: 36
